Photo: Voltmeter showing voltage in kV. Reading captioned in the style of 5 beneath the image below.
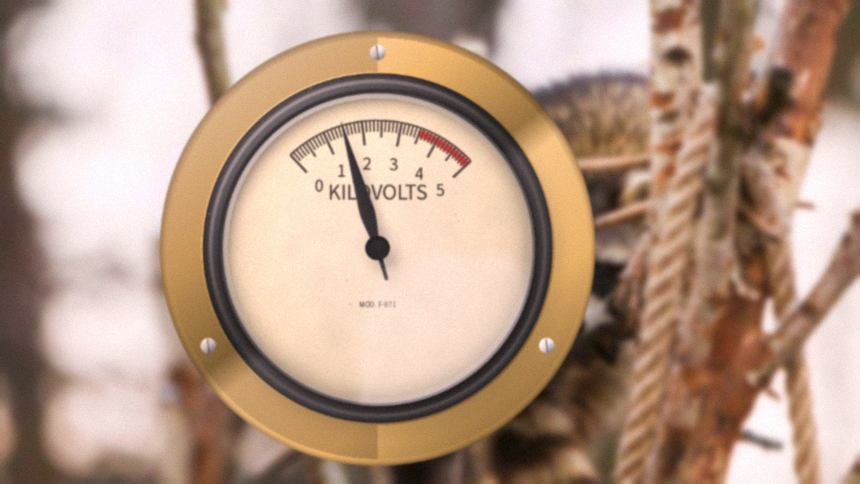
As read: 1.5
